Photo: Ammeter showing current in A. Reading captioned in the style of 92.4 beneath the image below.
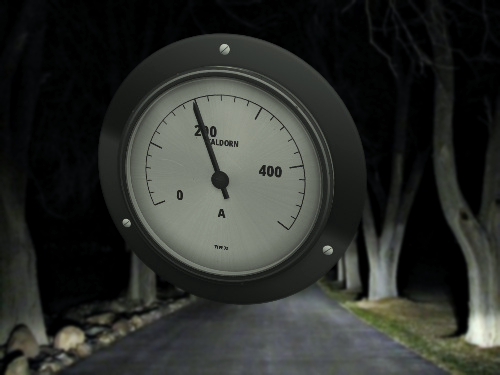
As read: 200
